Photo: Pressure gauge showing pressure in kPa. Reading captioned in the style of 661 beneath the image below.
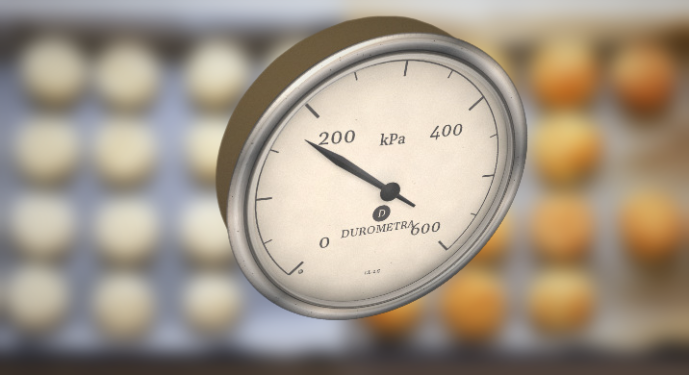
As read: 175
